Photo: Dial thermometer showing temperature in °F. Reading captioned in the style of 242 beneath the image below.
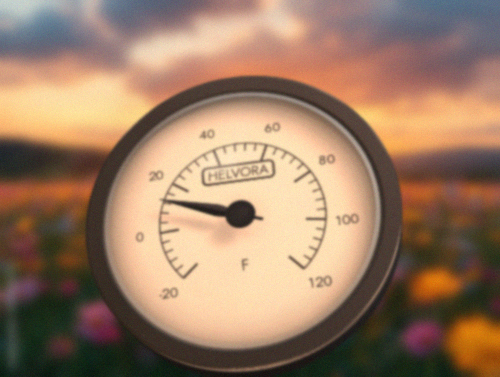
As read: 12
